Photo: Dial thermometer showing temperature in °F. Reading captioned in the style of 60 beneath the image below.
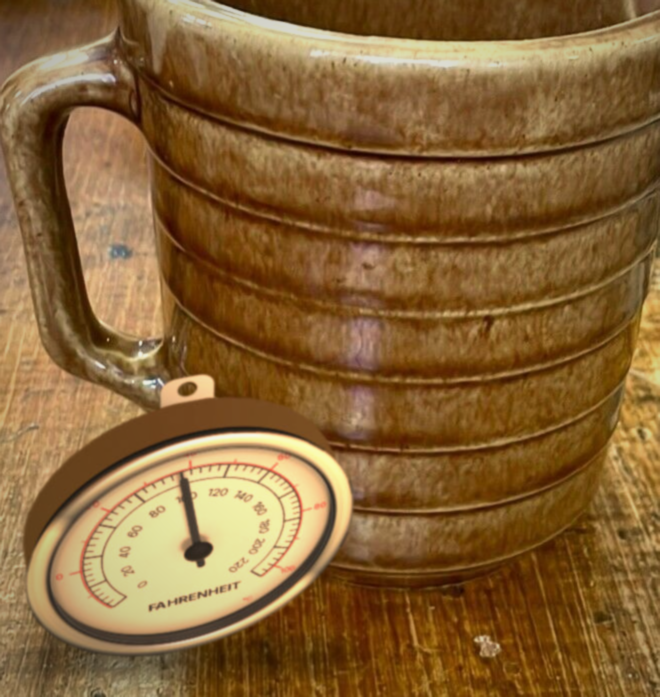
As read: 100
